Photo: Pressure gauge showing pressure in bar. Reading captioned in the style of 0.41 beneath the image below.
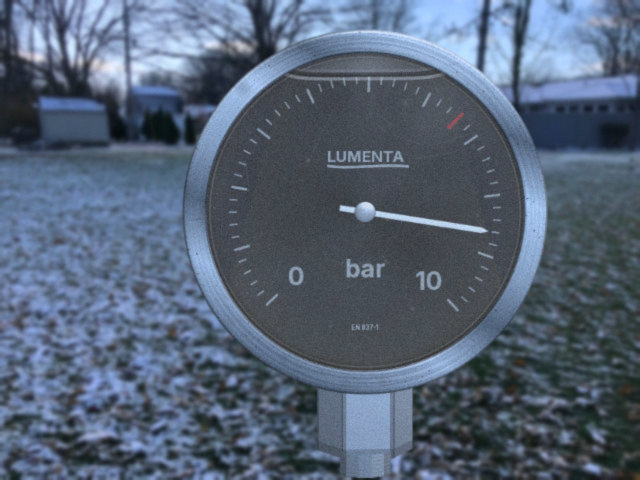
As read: 8.6
